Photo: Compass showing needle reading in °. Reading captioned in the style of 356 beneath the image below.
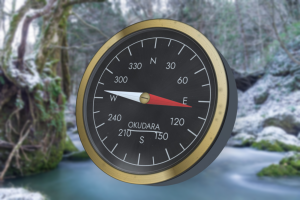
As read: 97.5
